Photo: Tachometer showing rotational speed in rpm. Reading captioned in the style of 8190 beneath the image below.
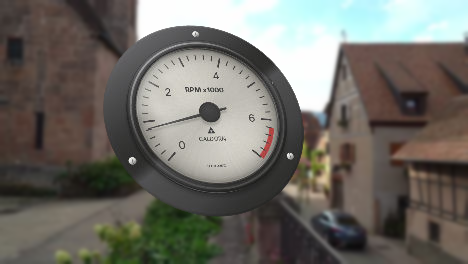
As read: 800
